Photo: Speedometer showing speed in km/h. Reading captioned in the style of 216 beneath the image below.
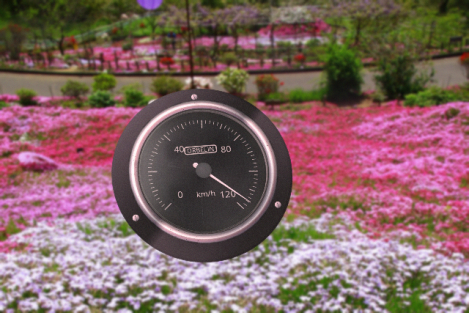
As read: 116
